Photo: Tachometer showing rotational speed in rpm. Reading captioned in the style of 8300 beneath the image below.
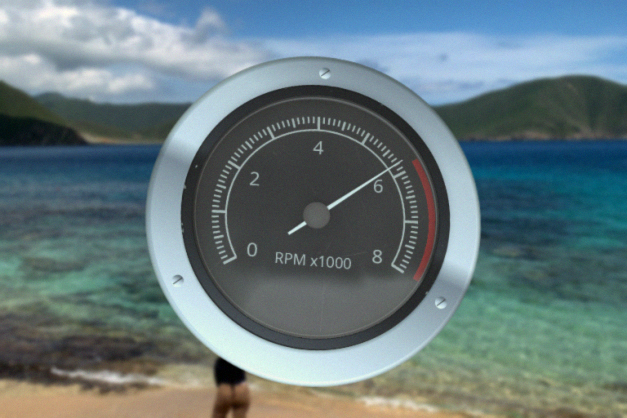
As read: 5800
